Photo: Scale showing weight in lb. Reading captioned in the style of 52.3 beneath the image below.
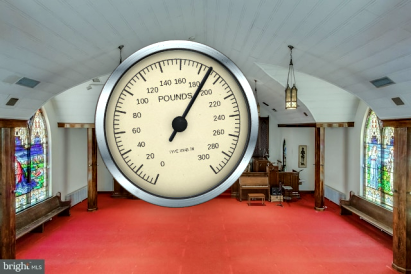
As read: 188
